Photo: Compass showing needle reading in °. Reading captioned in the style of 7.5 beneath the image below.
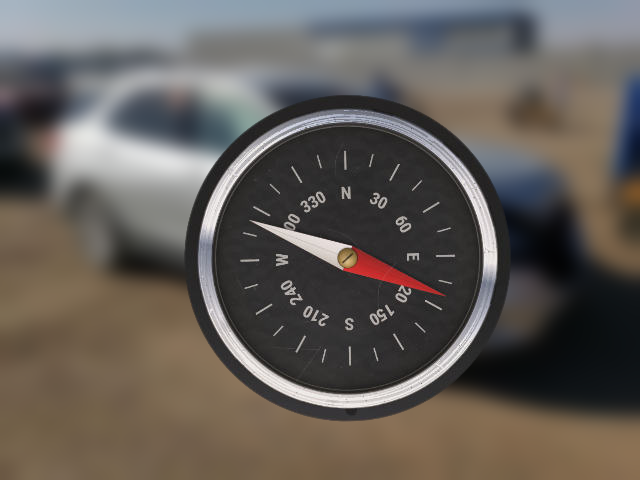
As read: 112.5
